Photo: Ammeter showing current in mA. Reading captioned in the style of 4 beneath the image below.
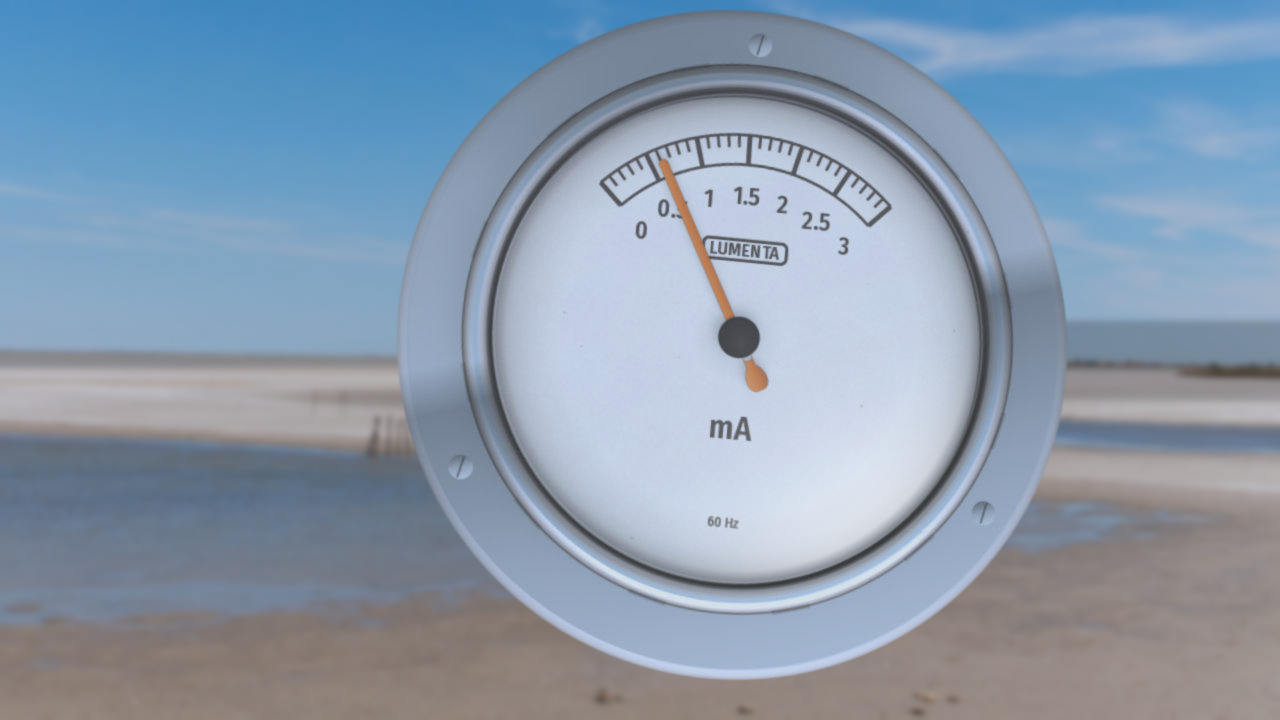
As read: 0.6
